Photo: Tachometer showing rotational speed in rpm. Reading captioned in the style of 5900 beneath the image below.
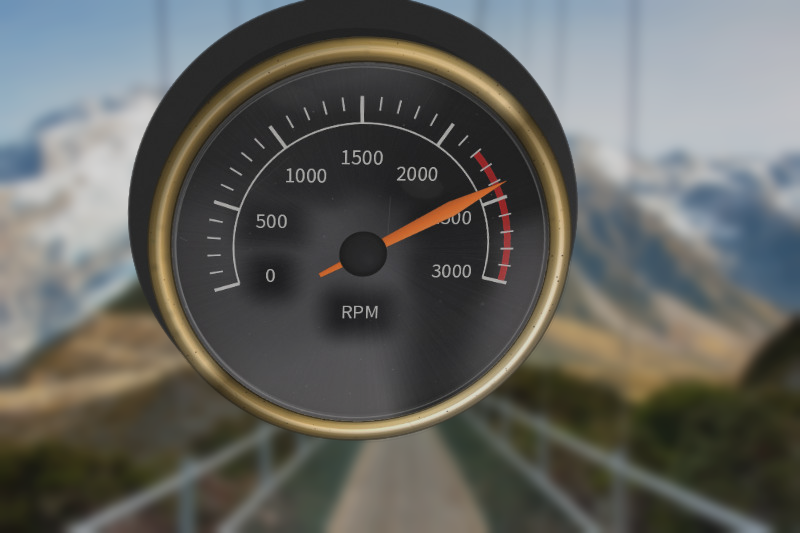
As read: 2400
